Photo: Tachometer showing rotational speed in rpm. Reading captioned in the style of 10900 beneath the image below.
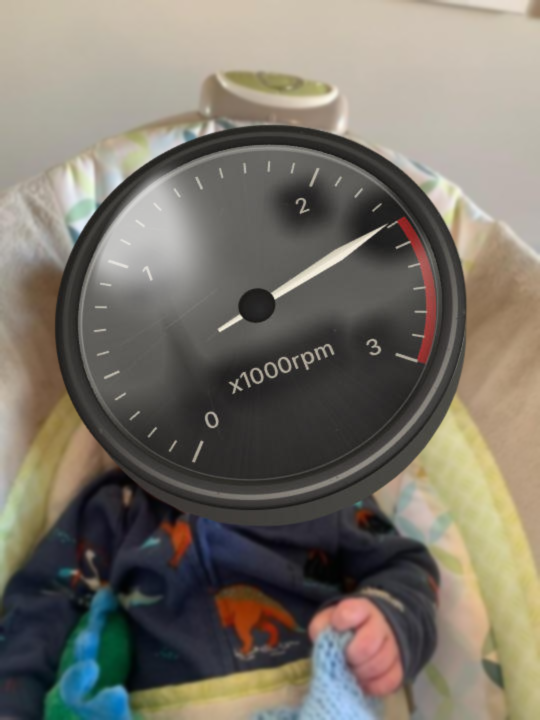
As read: 2400
